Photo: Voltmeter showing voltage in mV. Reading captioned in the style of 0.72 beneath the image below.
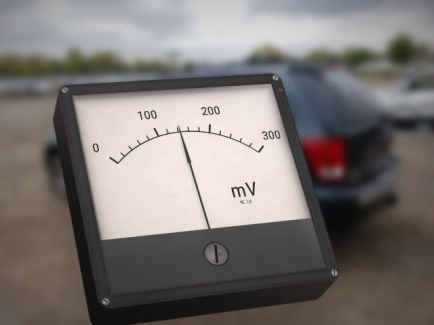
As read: 140
